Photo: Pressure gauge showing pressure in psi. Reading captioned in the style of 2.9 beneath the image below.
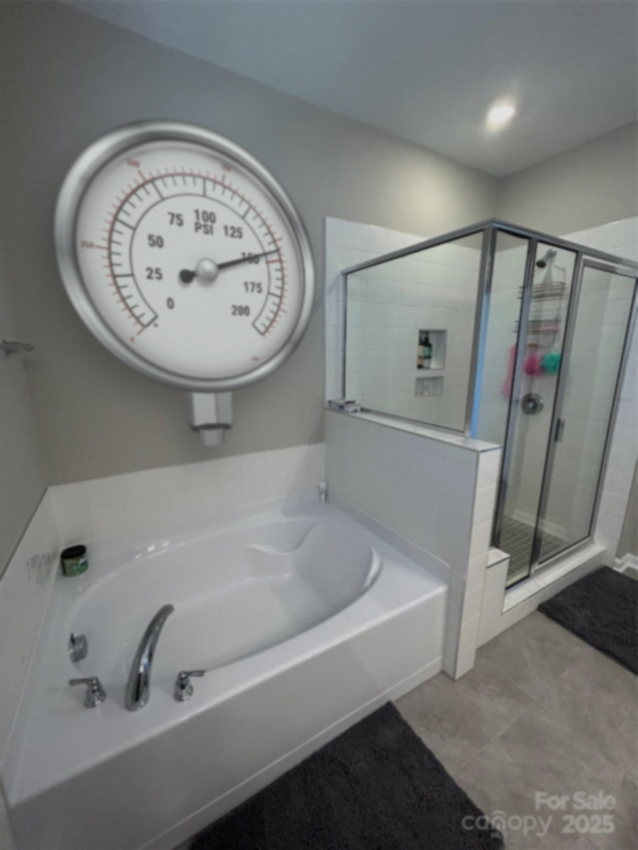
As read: 150
